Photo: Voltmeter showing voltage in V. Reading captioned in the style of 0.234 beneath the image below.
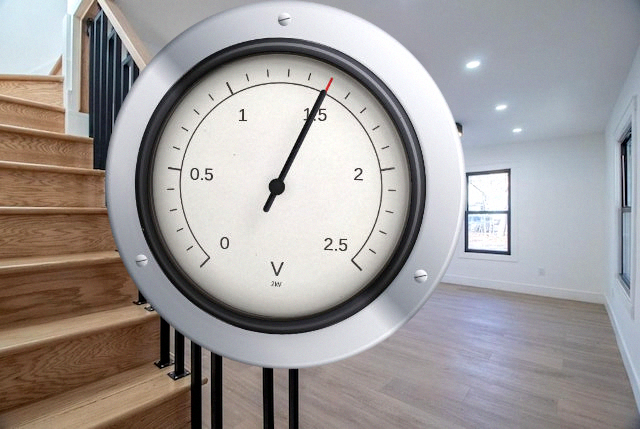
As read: 1.5
